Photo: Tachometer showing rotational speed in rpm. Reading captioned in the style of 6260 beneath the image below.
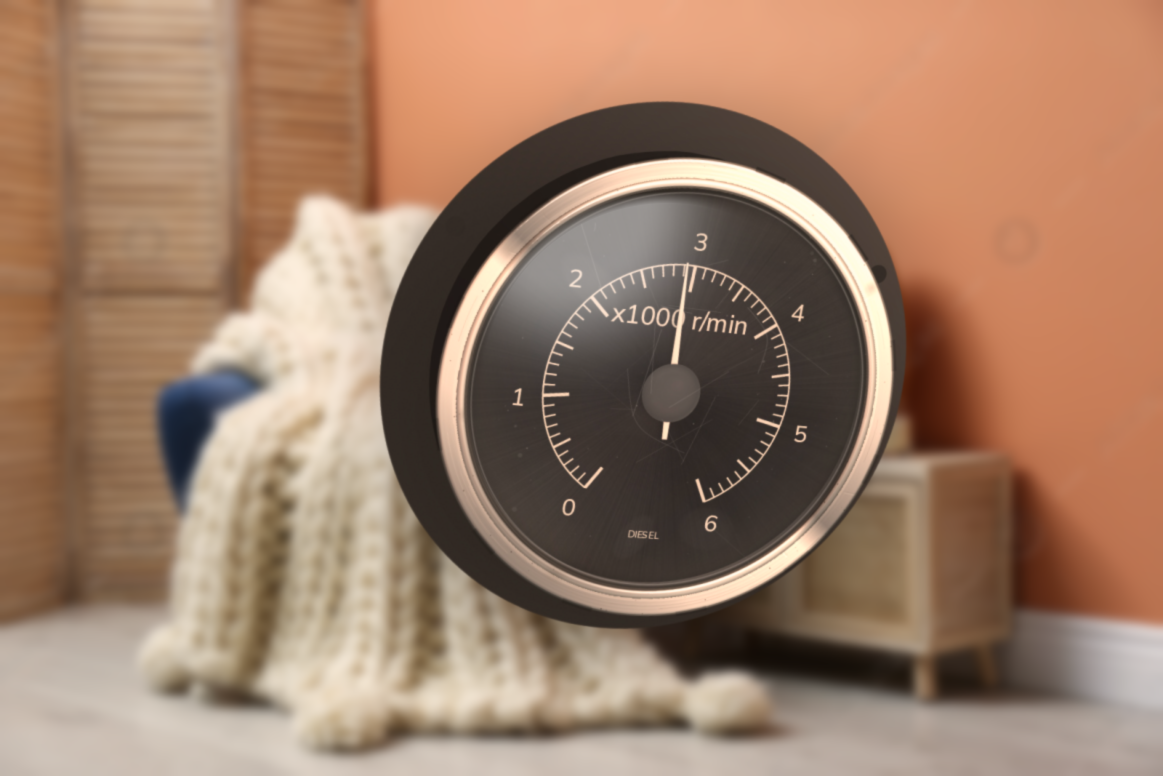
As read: 2900
